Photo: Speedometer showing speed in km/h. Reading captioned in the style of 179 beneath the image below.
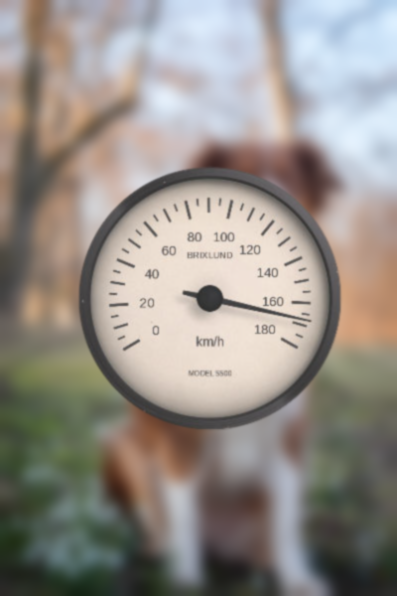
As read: 167.5
